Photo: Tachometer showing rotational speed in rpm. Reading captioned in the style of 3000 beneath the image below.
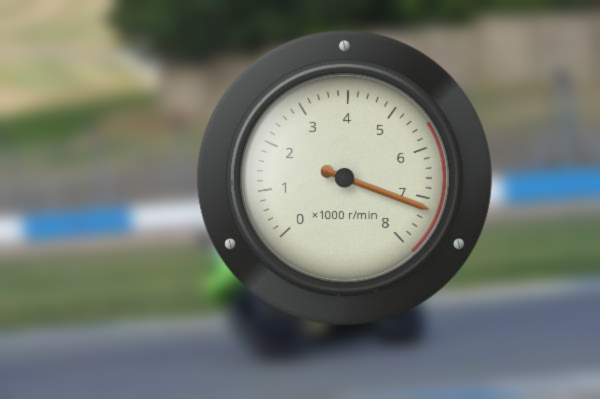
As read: 7200
